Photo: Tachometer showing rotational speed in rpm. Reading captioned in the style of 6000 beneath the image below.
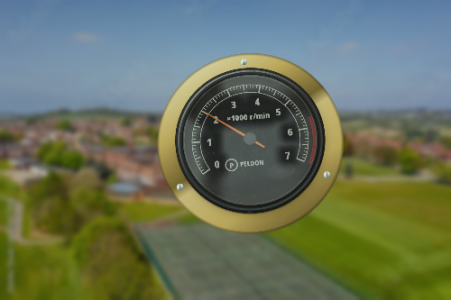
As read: 2000
